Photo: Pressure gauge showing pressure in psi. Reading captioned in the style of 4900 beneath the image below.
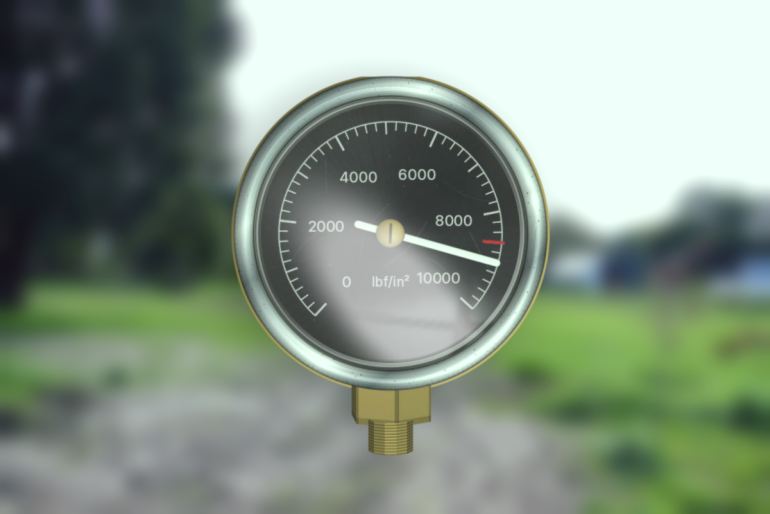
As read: 9000
